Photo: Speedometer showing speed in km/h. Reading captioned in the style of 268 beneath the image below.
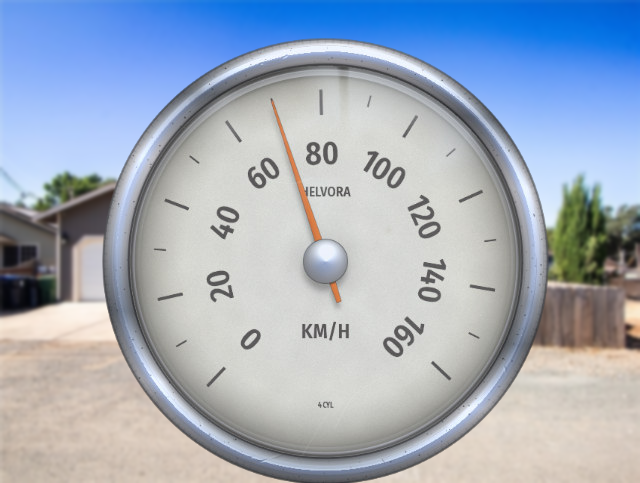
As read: 70
